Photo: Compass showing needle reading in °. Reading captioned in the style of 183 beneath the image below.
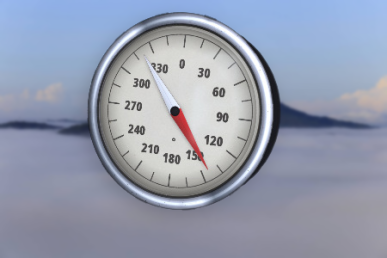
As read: 142.5
